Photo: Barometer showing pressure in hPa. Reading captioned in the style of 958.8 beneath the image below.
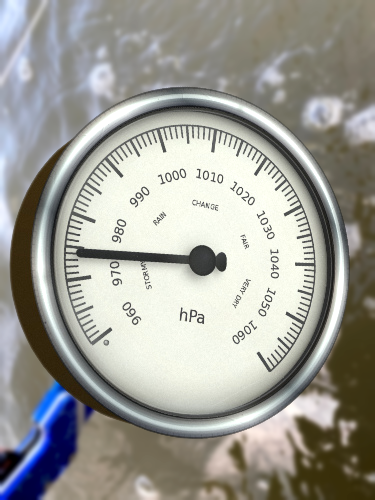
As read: 974
